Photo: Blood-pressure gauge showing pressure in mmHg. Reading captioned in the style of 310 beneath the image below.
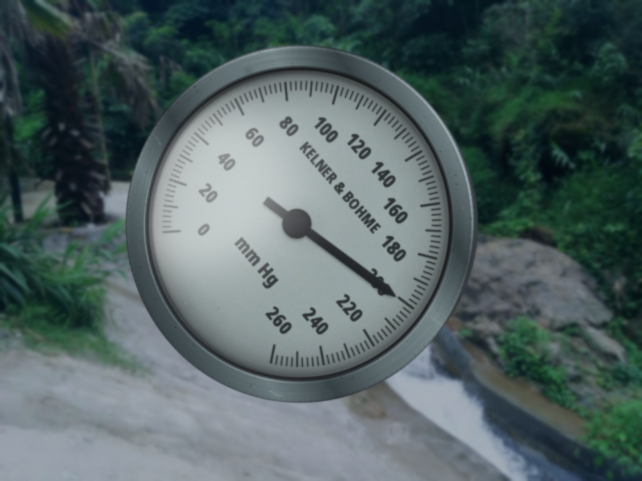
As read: 200
